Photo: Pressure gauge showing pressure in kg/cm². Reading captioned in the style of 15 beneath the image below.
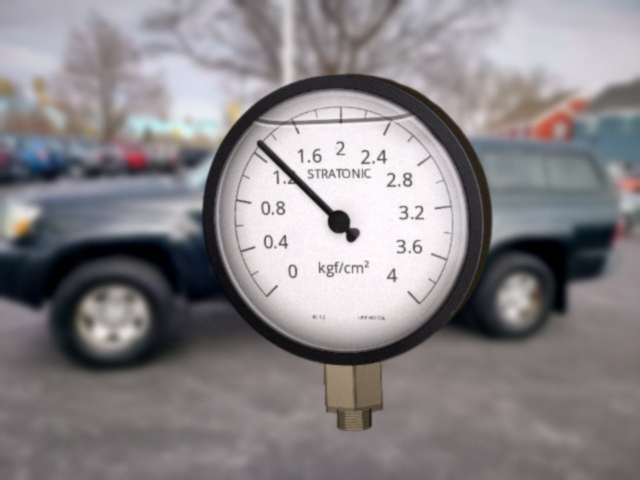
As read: 1.3
